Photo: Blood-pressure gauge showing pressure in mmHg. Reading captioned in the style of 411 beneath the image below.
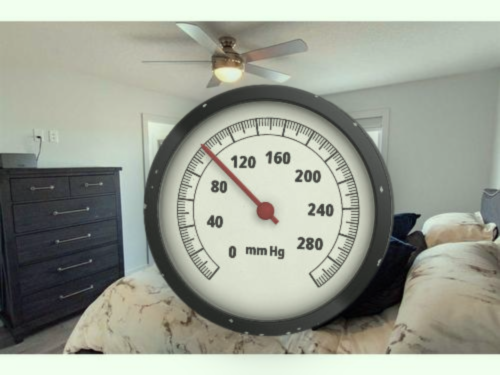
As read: 100
